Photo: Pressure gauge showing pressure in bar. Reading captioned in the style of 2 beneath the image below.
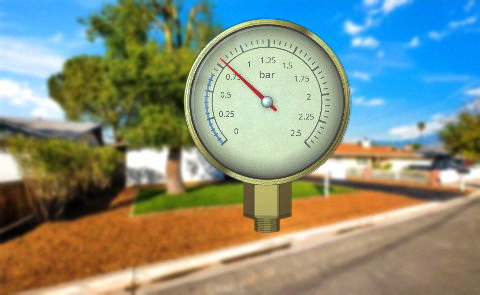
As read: 0.8
